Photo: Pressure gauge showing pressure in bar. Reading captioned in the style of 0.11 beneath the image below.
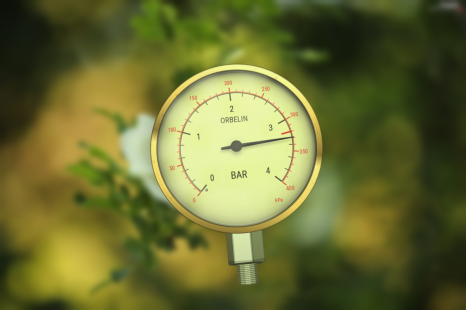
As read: 3.3
